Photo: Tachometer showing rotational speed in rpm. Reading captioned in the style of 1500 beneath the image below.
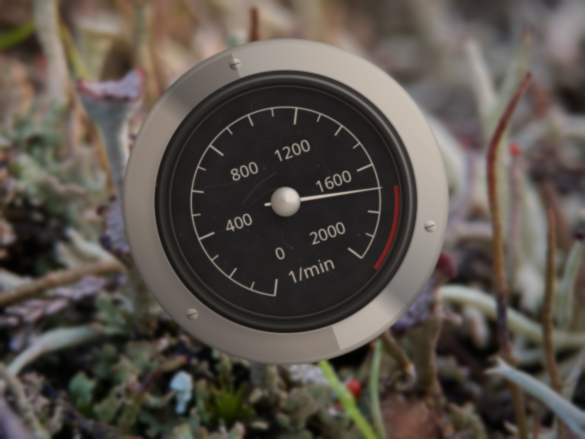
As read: 1700
